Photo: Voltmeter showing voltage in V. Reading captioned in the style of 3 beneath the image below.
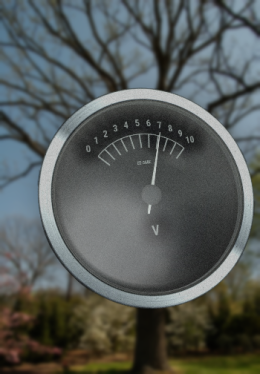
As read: 7
